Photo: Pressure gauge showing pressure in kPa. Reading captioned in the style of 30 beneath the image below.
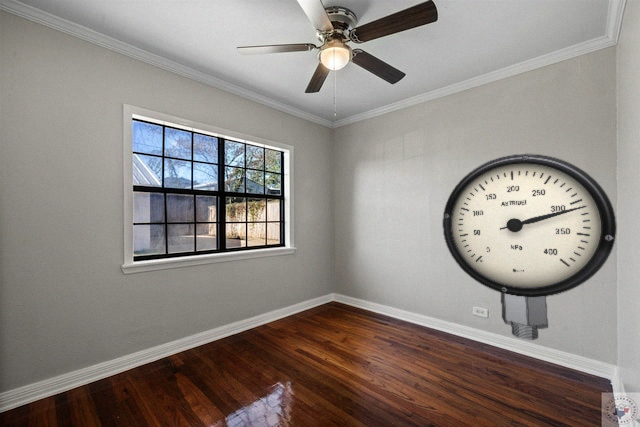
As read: 310
